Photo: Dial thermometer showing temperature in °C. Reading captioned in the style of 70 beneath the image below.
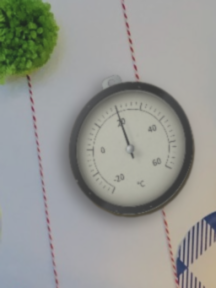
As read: 20
